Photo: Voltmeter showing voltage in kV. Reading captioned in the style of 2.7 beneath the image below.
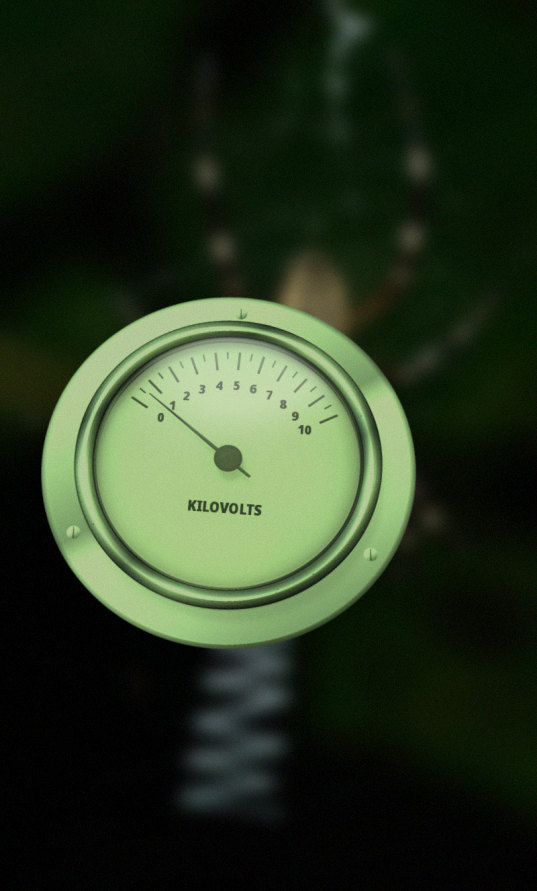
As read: 0.5
